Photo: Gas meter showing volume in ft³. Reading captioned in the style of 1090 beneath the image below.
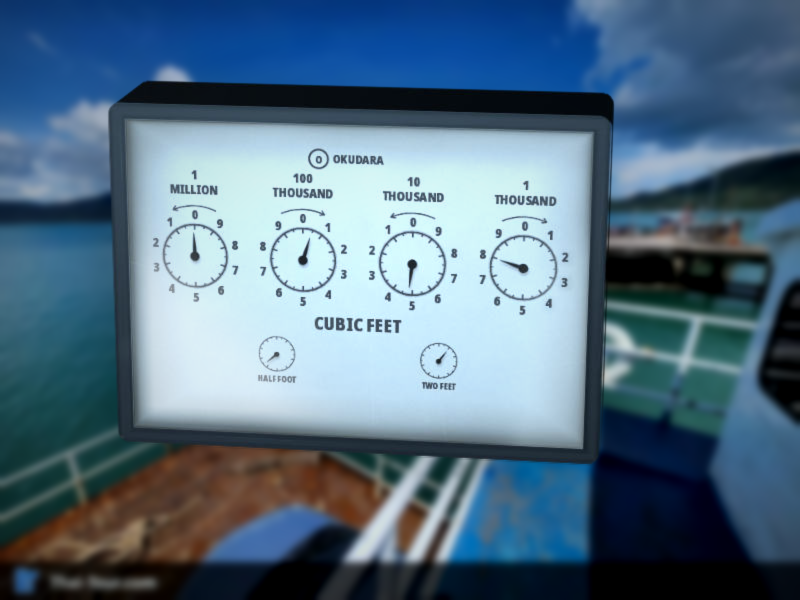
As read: 4800
